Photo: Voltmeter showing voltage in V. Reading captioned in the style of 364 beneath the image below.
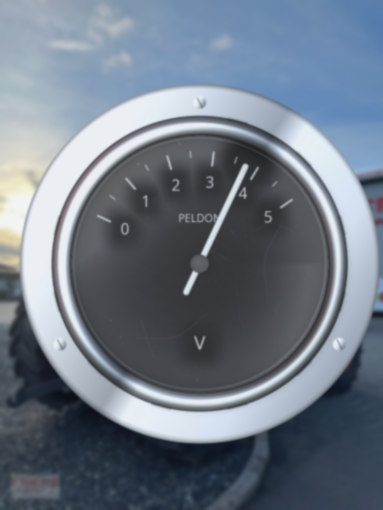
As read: 3.75
